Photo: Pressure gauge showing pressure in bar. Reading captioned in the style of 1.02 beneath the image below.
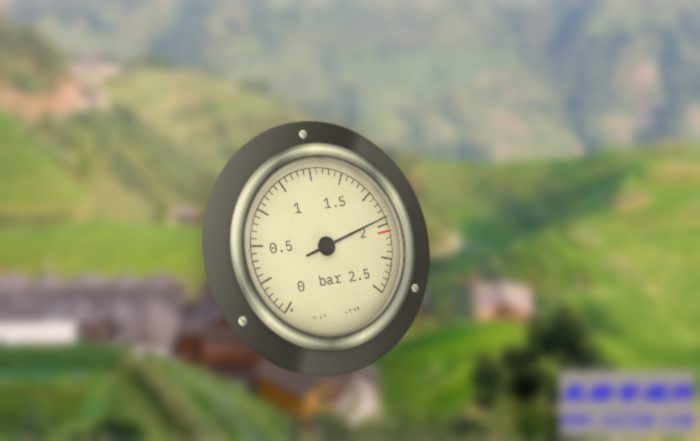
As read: 1.95
